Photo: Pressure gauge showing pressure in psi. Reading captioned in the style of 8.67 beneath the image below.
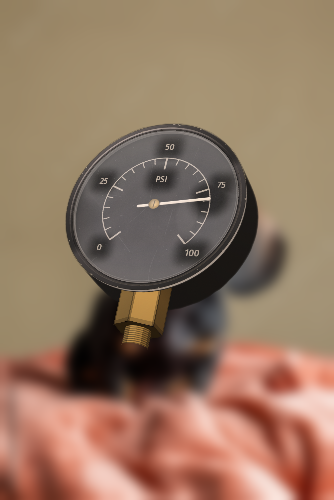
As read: 80
